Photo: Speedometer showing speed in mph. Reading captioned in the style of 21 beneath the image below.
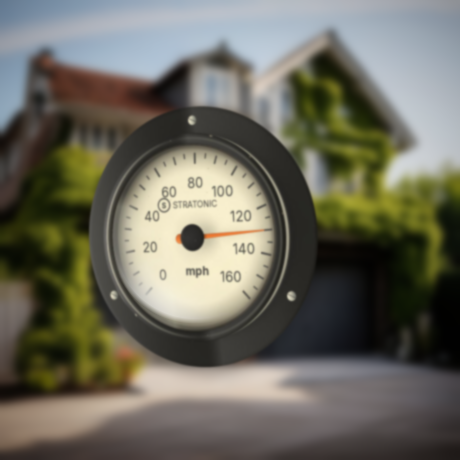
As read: 130
